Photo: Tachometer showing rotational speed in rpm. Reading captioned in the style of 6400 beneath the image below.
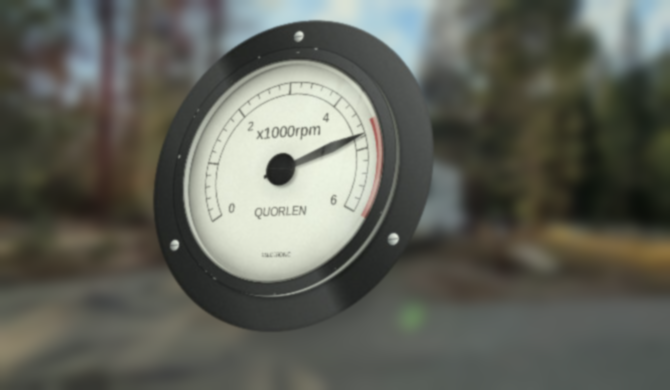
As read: 4800
